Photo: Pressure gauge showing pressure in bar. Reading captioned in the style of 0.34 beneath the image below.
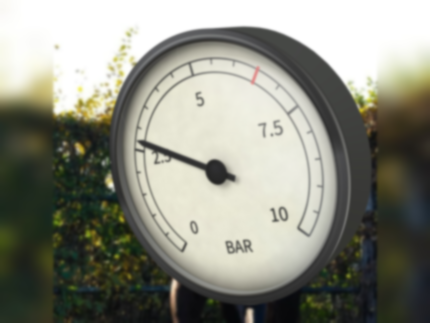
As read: 2.75
